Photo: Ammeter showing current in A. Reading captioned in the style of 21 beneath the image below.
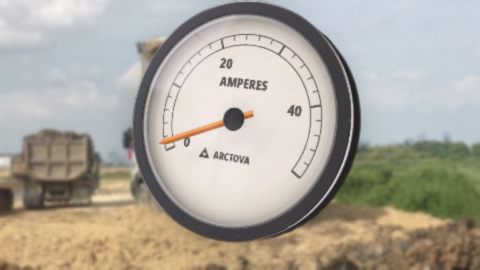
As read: 1
